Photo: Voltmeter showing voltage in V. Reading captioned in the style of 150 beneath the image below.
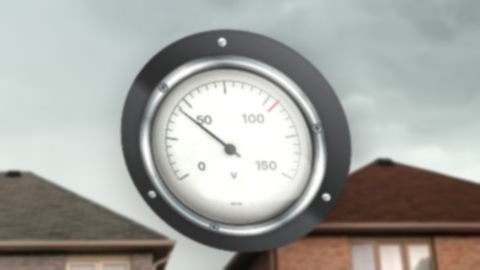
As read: 45
